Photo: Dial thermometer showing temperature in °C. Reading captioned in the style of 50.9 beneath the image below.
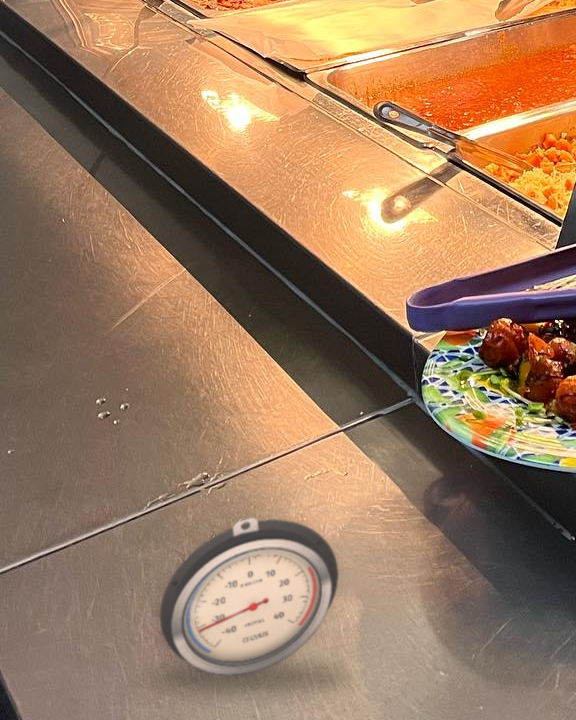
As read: -30
